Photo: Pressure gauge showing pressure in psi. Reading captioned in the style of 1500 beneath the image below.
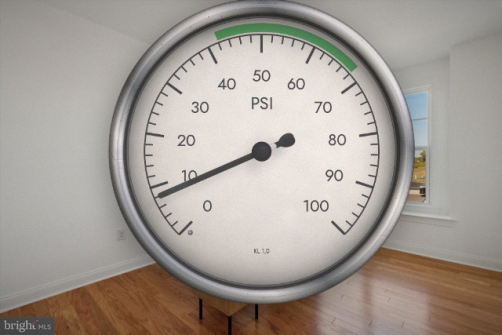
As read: 8
